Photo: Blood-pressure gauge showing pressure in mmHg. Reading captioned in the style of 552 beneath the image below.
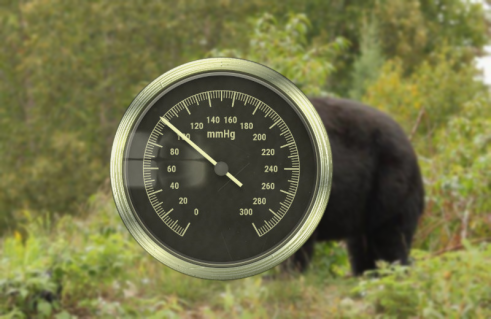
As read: 100
